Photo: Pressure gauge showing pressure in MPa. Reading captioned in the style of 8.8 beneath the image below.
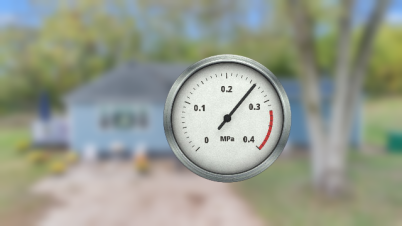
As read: 0.26
